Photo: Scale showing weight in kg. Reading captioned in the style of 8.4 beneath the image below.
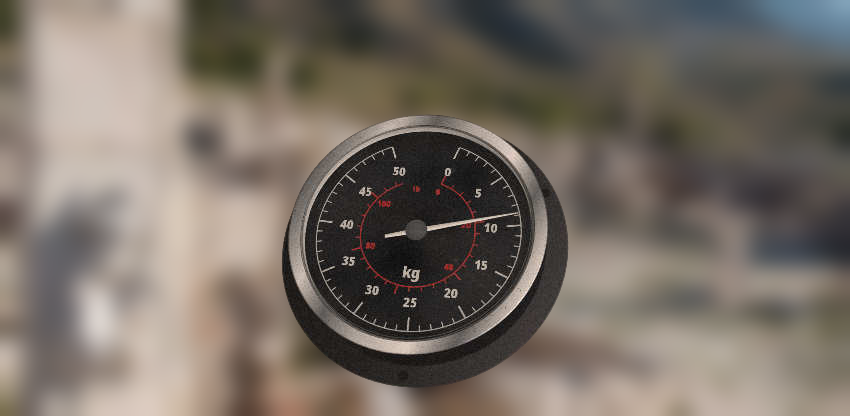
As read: 9
